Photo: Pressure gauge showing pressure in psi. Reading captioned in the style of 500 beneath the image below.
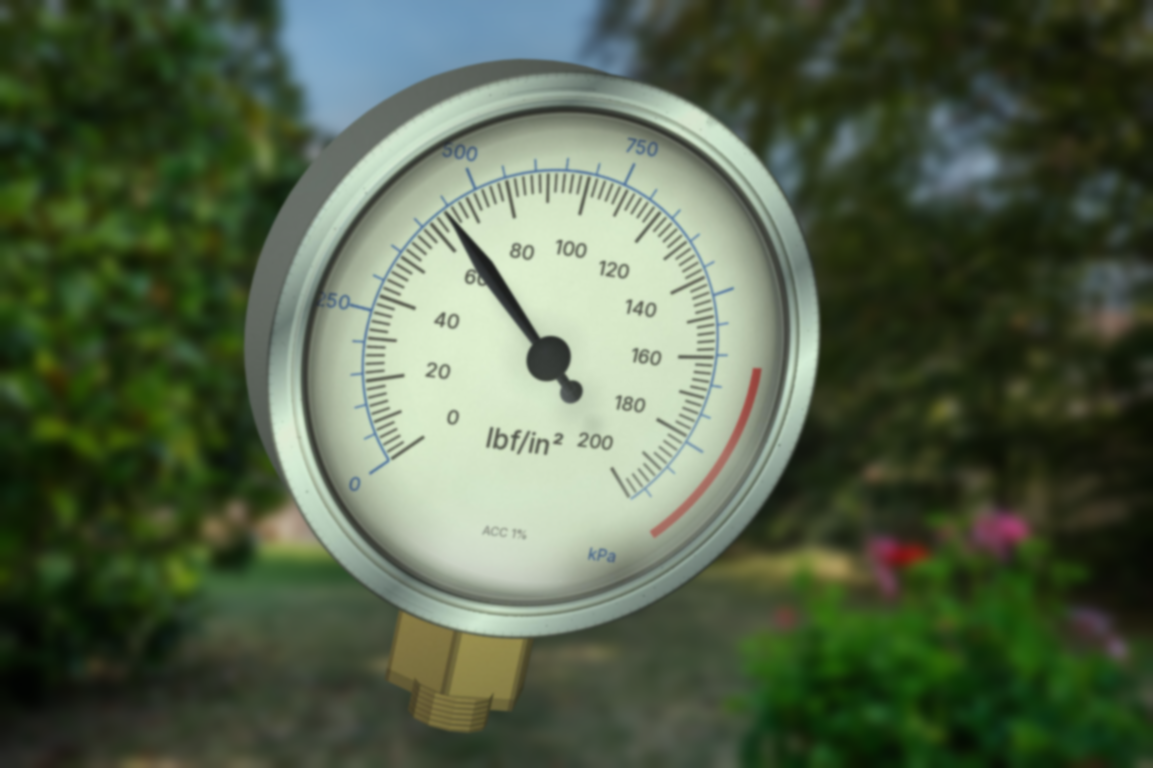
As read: 64
